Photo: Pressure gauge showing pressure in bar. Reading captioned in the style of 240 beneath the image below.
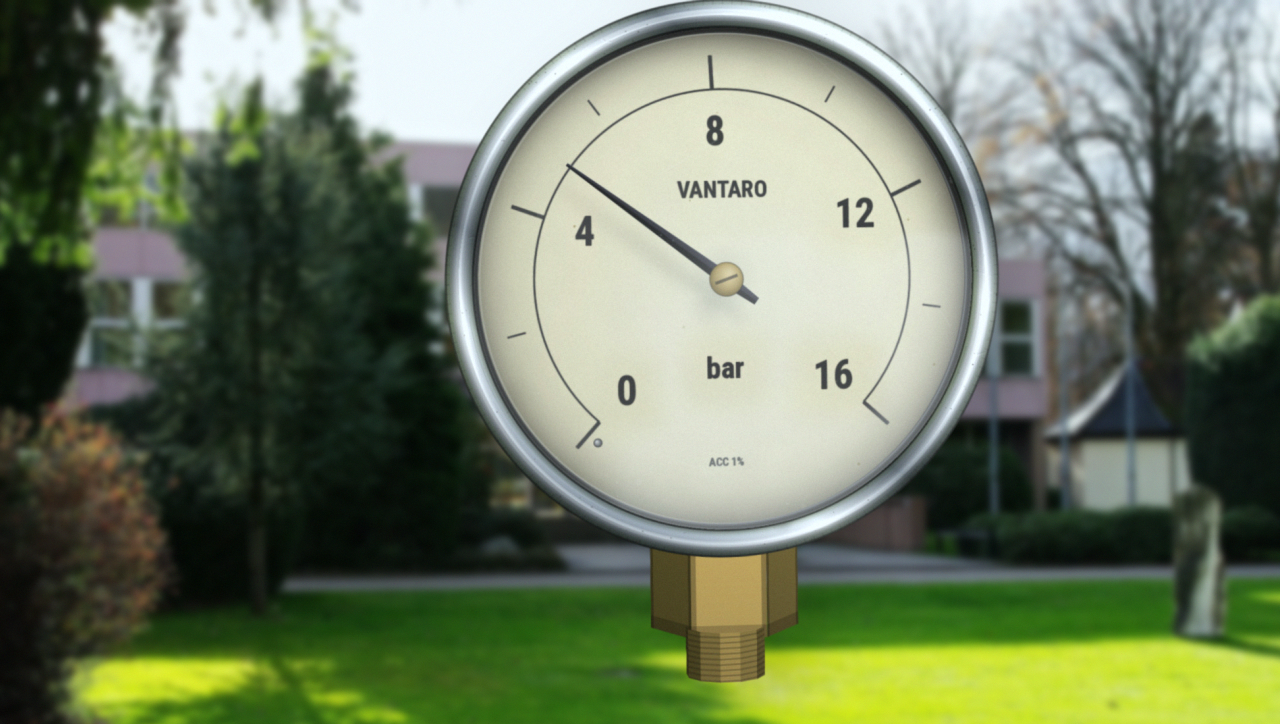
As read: 5
